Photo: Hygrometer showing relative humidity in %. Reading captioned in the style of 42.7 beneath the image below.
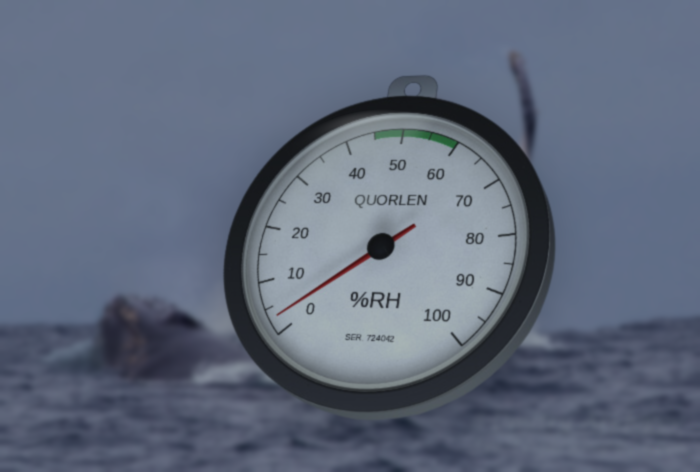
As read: 2.5
